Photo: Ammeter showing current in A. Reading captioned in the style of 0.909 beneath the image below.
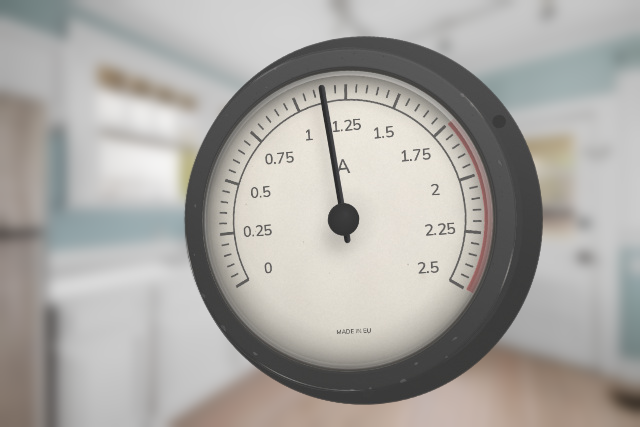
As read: 1.15
